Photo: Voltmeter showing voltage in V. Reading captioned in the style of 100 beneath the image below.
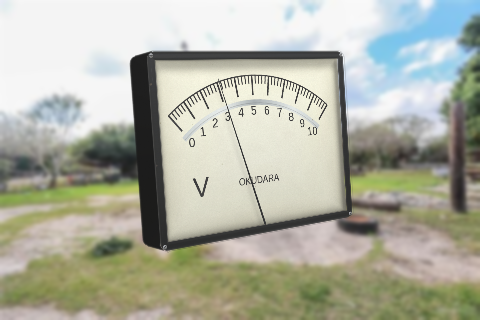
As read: 3
